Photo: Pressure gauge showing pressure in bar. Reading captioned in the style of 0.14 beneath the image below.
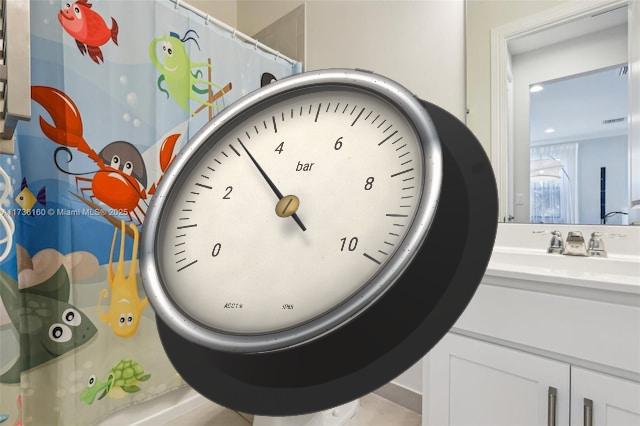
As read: 3.2
